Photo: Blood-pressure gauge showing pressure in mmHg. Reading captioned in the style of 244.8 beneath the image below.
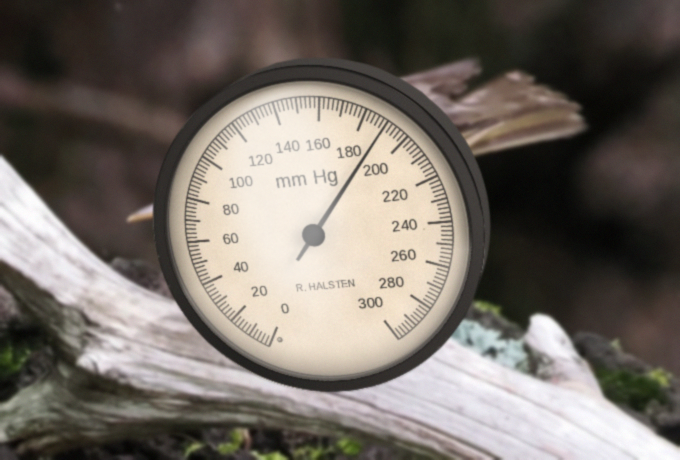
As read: 190
